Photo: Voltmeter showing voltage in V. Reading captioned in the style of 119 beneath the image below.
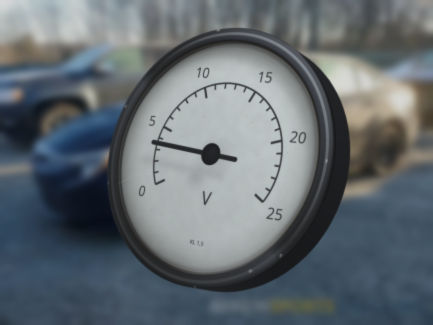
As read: 3.5
